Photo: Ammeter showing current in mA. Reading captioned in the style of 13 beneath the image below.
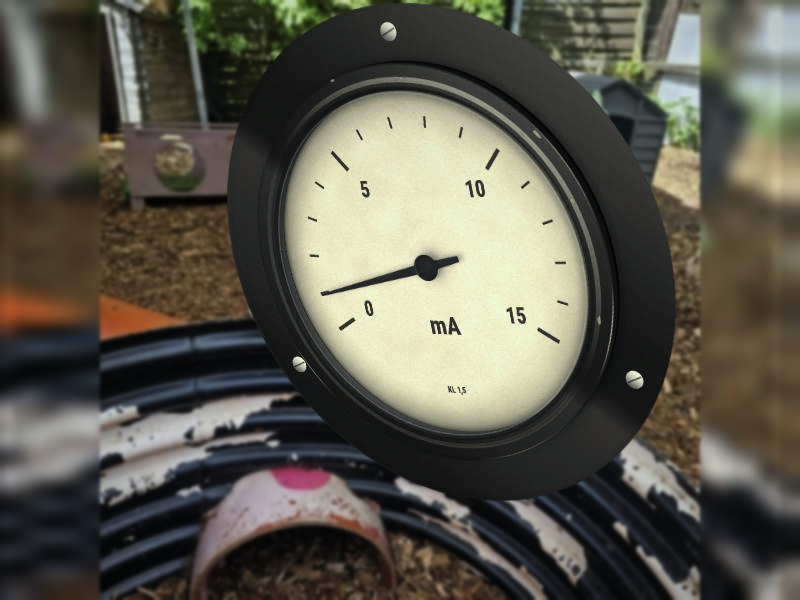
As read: 1
